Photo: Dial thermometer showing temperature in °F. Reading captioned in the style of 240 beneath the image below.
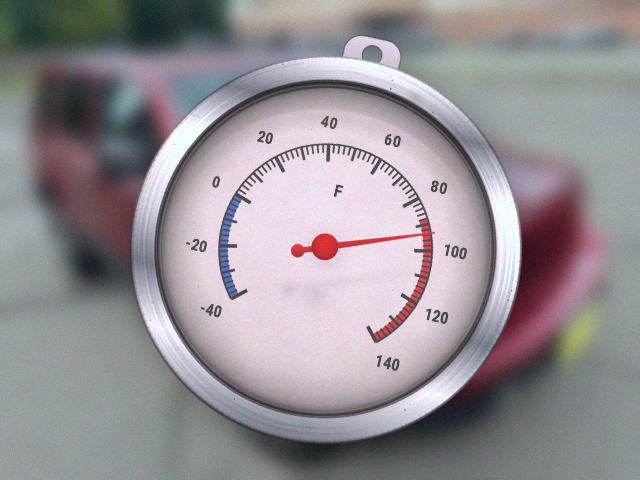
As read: 94
